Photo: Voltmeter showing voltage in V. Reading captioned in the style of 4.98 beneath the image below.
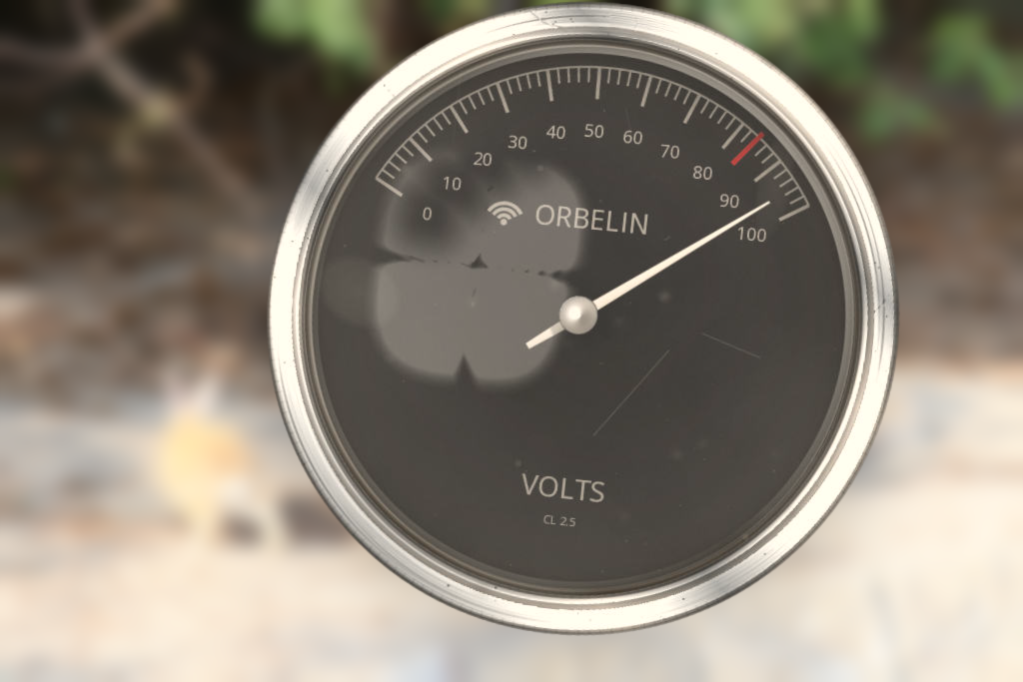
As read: 96
